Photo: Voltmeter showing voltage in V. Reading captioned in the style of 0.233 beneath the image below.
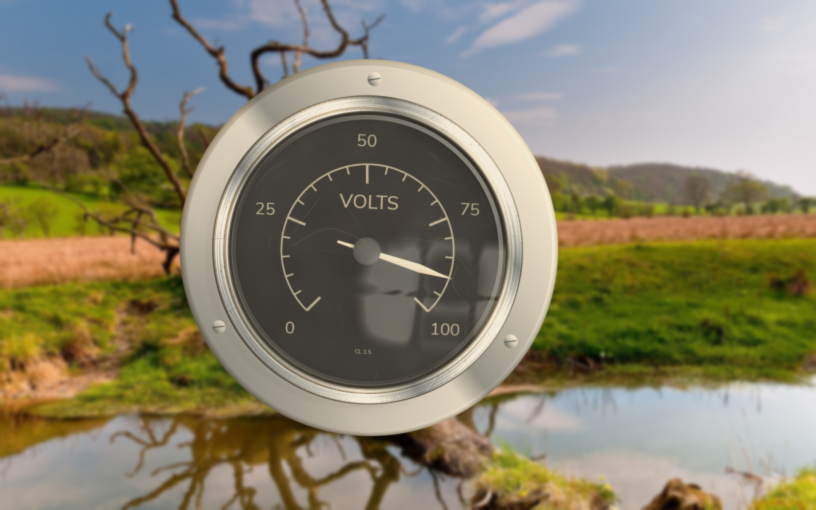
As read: 90
